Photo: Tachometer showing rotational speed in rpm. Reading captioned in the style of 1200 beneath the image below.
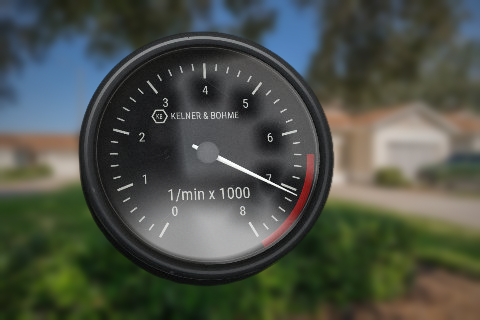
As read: 7100
